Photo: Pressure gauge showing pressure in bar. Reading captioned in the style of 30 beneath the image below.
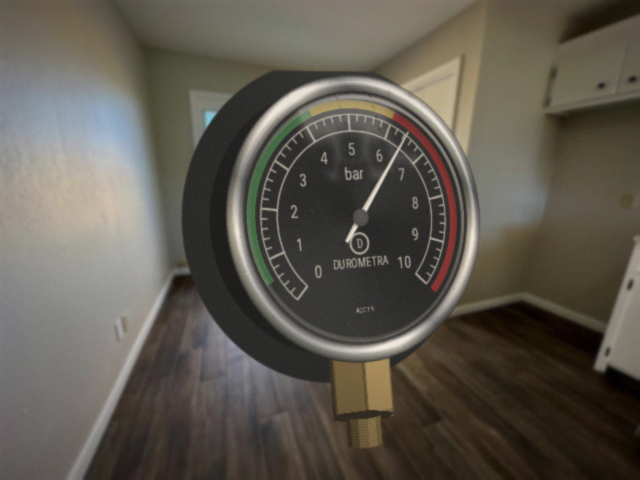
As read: 6.4
